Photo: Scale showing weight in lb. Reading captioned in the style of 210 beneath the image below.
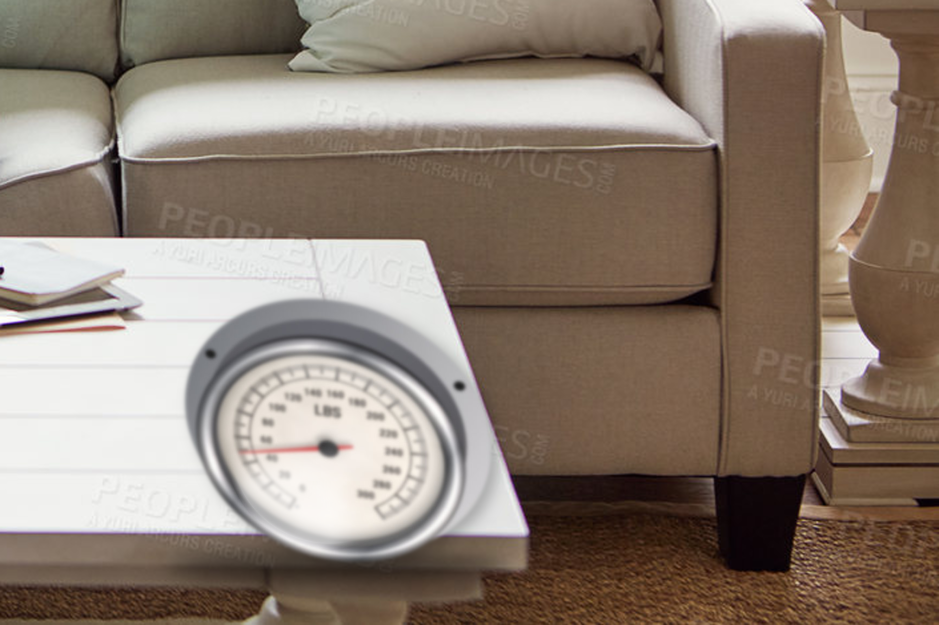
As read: 50
